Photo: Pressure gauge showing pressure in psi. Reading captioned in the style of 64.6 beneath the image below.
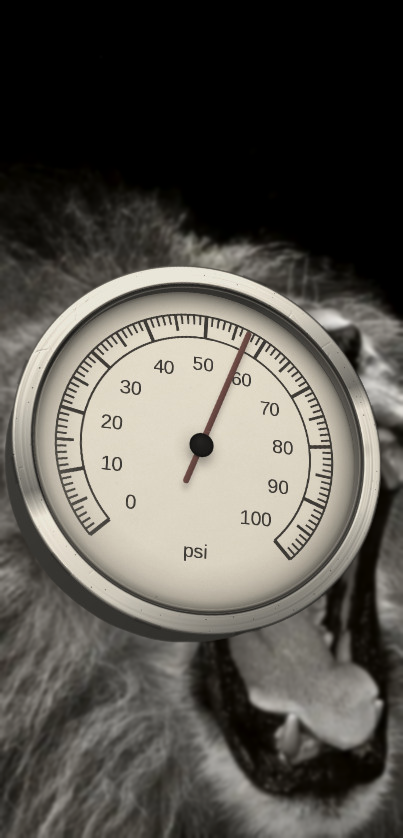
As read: 57
